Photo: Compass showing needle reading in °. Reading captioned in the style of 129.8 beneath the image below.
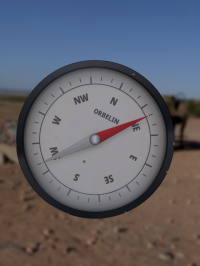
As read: 40
